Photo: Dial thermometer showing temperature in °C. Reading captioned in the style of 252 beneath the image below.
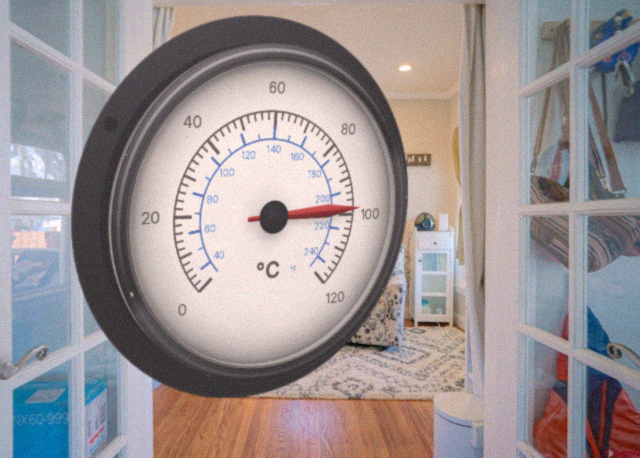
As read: 98
